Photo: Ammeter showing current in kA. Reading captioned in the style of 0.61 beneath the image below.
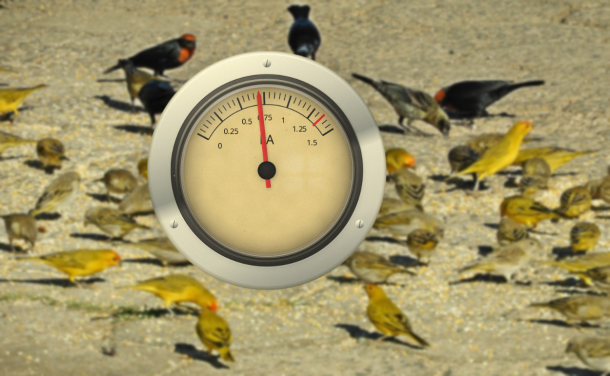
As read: 0.7
